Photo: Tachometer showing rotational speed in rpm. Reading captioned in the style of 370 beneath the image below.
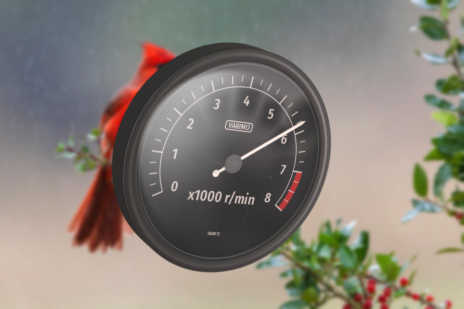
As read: 5750
